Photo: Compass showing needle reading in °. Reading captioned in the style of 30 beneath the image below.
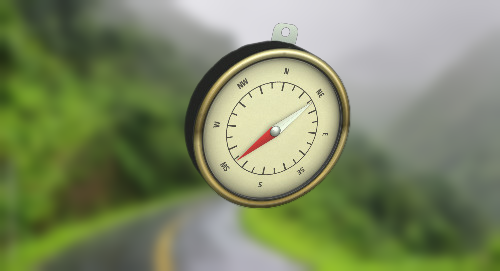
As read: 225
